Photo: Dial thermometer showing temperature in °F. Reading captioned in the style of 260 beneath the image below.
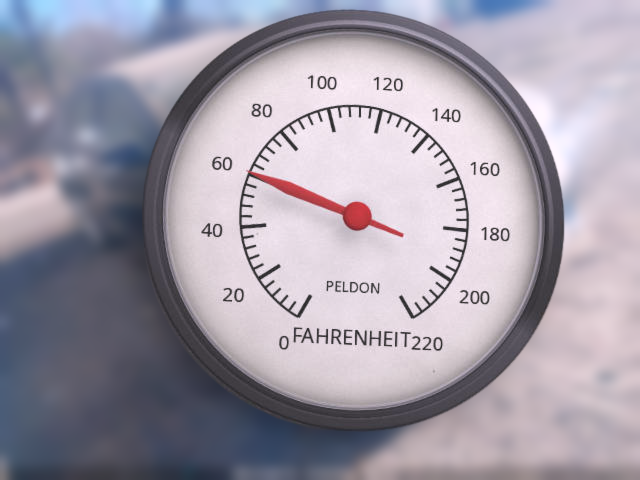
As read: 60
